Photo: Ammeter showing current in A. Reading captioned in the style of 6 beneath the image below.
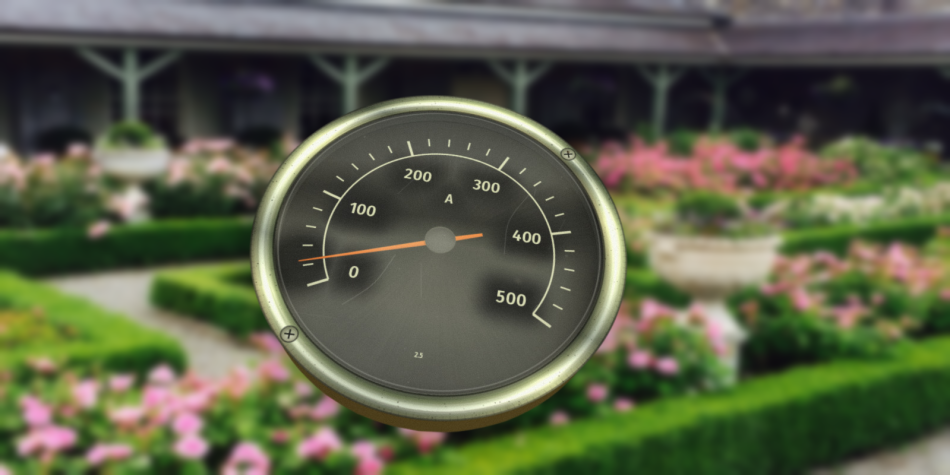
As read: 20
